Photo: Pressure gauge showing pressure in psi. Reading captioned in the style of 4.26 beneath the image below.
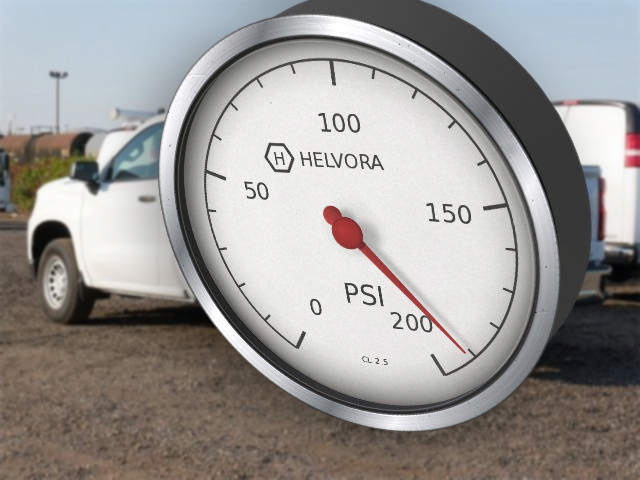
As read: 190
